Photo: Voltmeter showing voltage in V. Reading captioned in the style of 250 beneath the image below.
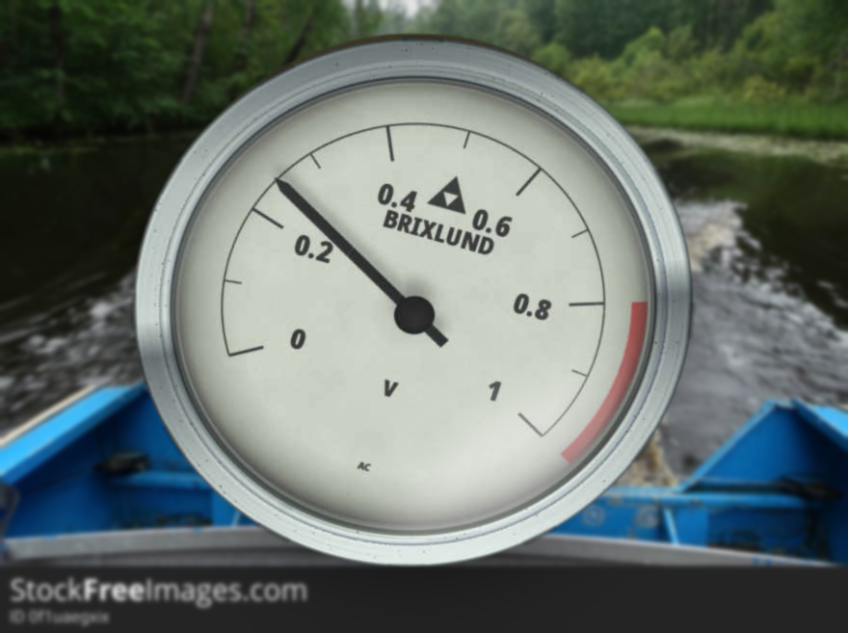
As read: 0.25
